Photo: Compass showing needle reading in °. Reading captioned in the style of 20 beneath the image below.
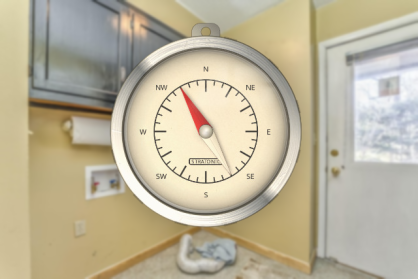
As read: 330
